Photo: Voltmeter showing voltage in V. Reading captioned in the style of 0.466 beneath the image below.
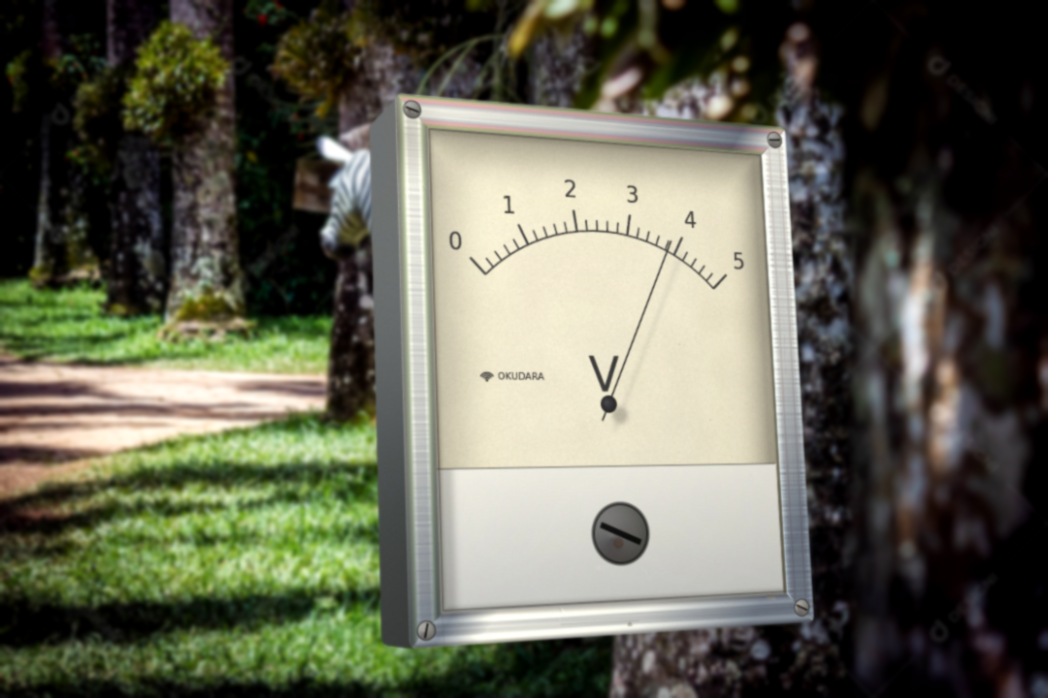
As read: 3.8
